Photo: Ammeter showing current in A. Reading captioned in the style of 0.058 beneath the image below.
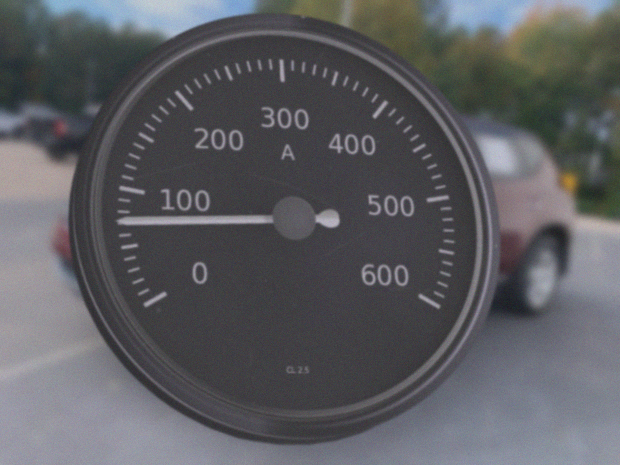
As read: 70
